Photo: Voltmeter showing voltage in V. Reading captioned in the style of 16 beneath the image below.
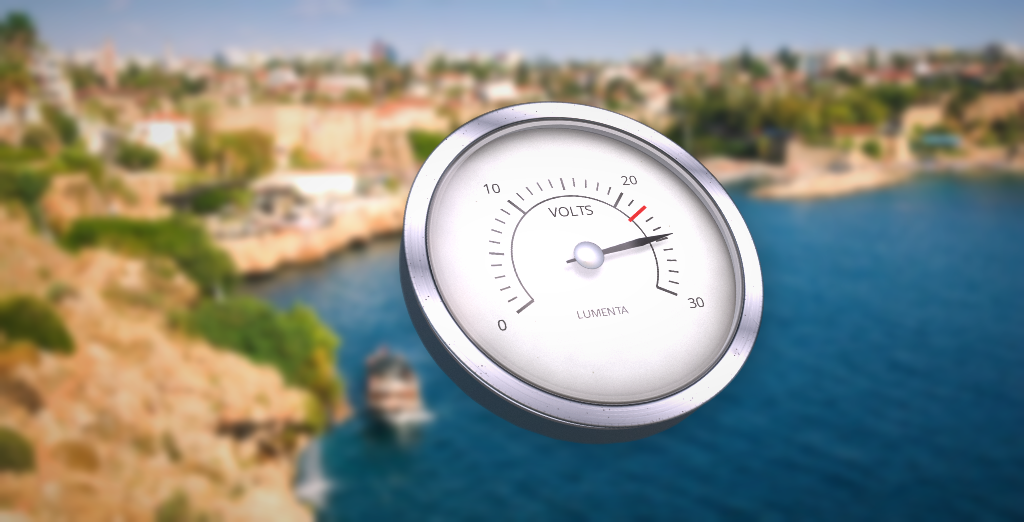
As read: 25
